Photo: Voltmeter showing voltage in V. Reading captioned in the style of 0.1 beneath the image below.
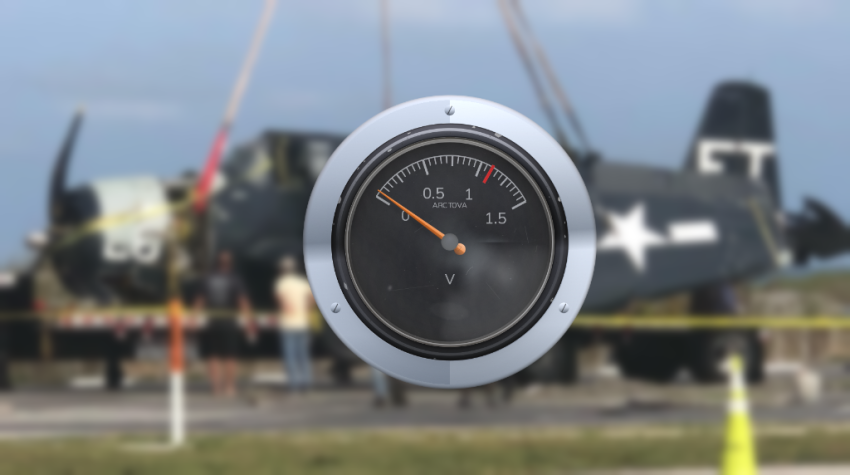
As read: 0.05
